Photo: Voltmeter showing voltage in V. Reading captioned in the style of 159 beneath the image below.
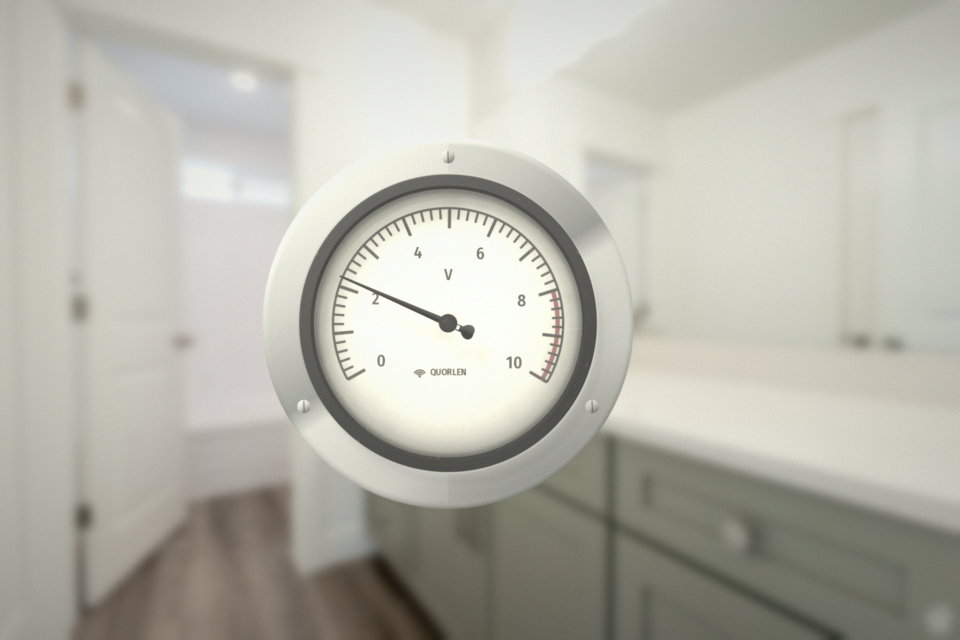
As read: 2.2
